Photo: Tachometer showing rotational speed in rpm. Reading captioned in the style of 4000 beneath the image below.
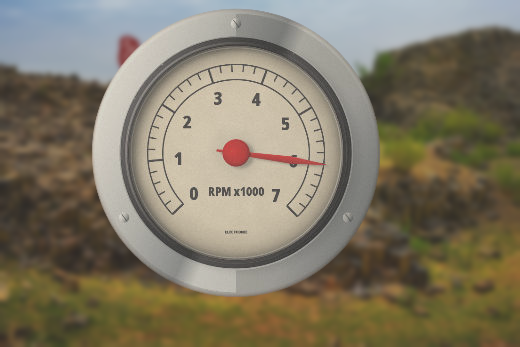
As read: 6000
